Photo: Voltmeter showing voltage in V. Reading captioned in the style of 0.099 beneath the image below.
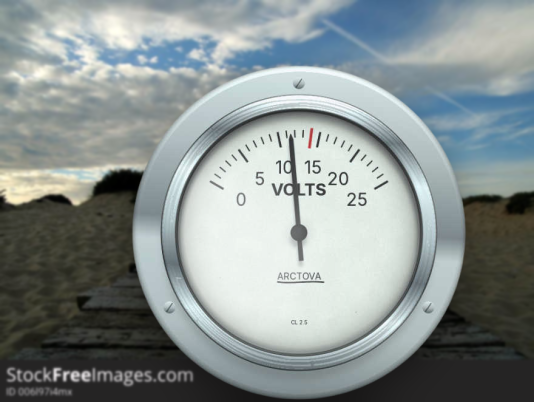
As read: 11.5
